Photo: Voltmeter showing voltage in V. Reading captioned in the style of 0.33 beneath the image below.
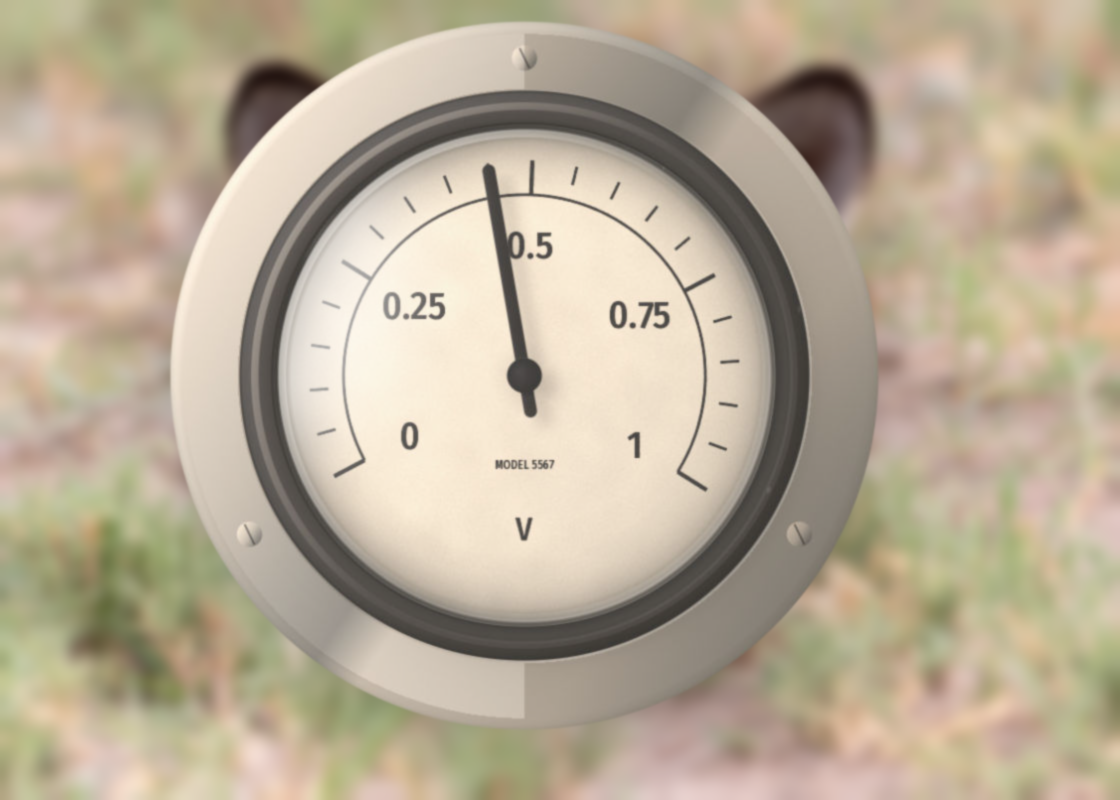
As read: 0.45
